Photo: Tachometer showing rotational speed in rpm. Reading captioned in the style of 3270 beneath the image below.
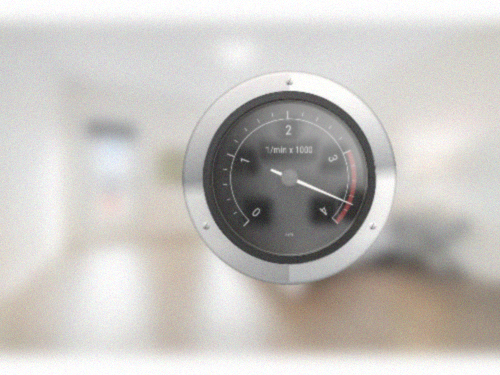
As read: 3700
